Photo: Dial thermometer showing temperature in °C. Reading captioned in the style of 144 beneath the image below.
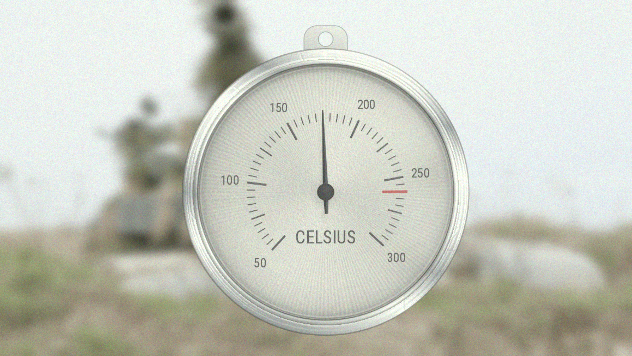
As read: 175
